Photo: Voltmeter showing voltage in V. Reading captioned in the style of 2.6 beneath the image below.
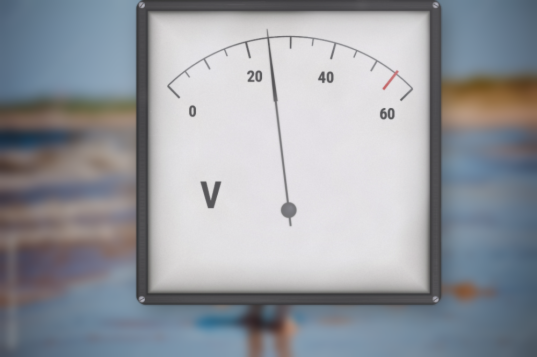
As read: 25
